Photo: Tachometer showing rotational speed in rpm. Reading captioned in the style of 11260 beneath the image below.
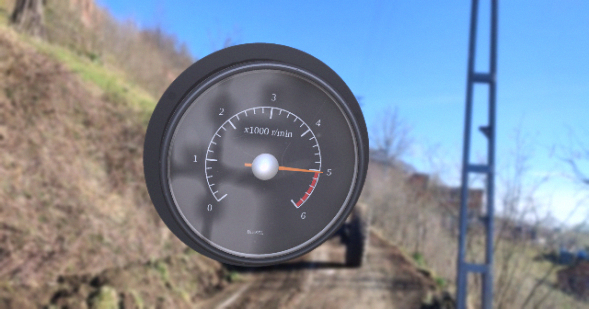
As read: 5000
